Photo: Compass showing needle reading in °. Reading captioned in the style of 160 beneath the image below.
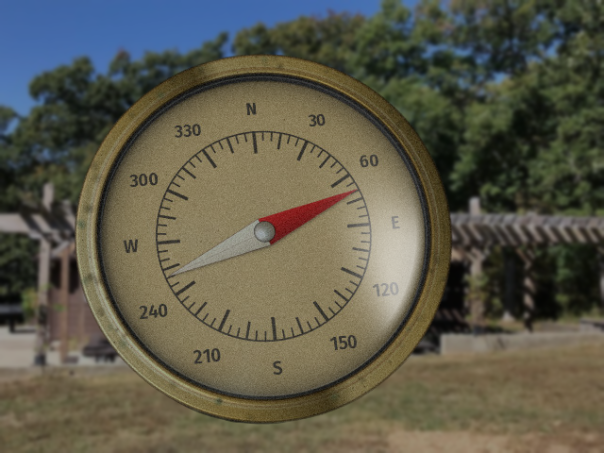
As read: 70
